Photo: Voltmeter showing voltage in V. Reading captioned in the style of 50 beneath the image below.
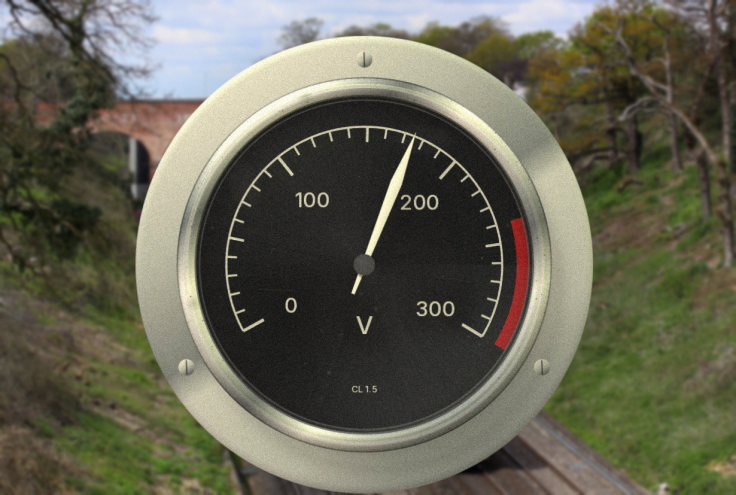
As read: 175
